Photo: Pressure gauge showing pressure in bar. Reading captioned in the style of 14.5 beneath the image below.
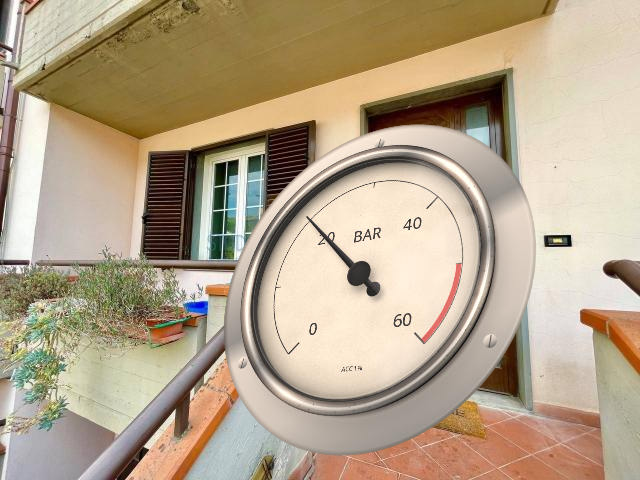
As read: 20
